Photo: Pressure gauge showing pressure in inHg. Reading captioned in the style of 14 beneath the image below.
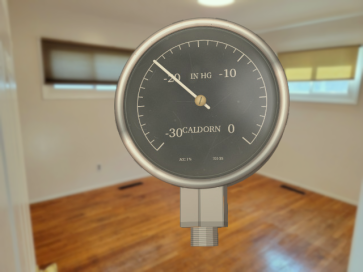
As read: -20
